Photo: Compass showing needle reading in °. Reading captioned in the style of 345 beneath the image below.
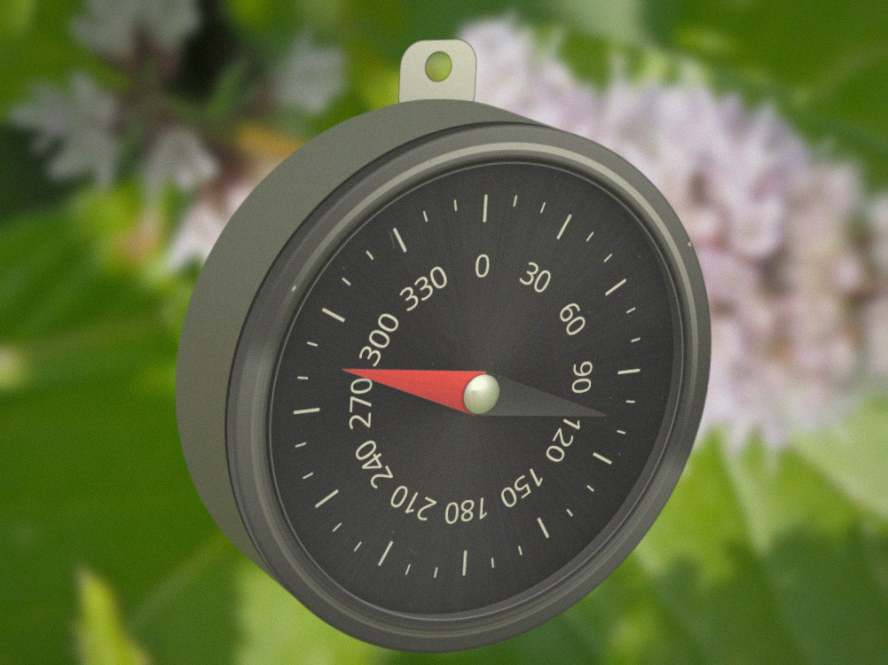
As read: 285
